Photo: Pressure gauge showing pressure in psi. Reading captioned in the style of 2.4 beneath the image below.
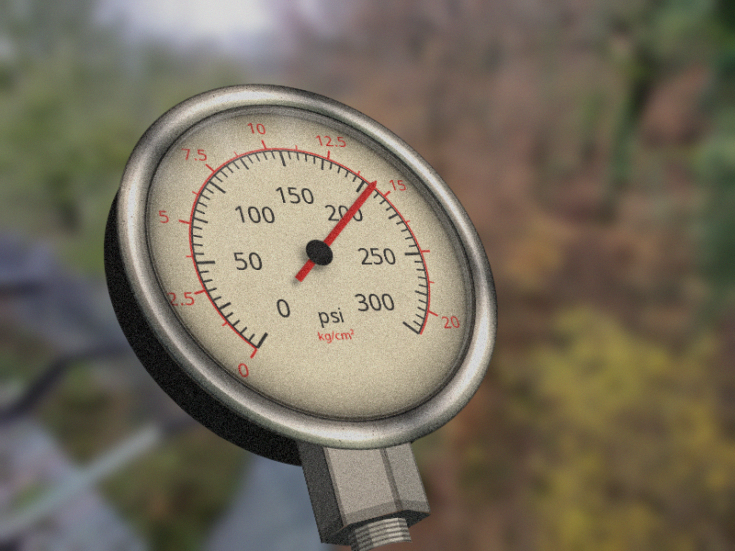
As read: 205
